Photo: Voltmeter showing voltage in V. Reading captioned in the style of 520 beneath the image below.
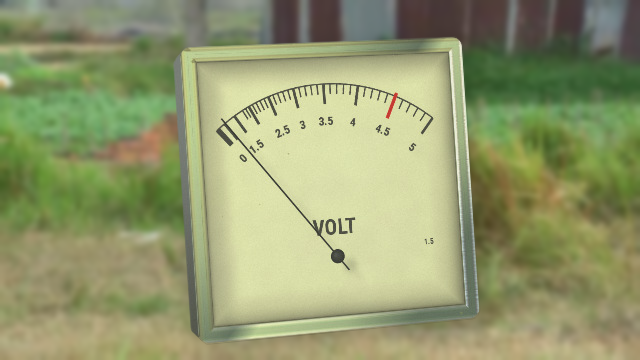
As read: 1
